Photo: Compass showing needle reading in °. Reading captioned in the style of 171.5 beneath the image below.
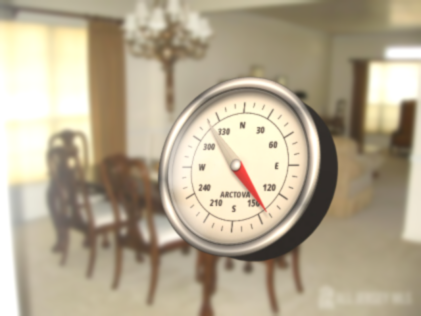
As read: 140
